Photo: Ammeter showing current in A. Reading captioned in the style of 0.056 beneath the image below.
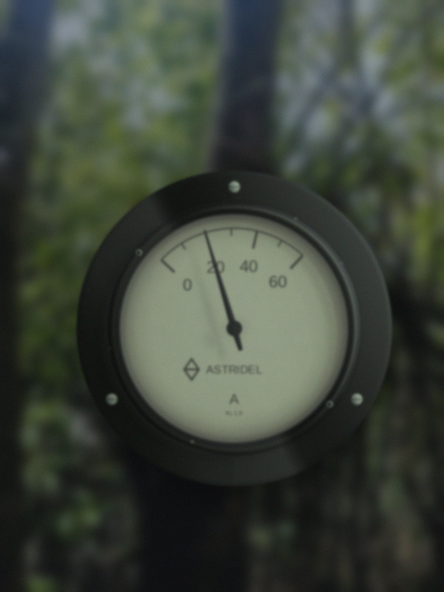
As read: 20
